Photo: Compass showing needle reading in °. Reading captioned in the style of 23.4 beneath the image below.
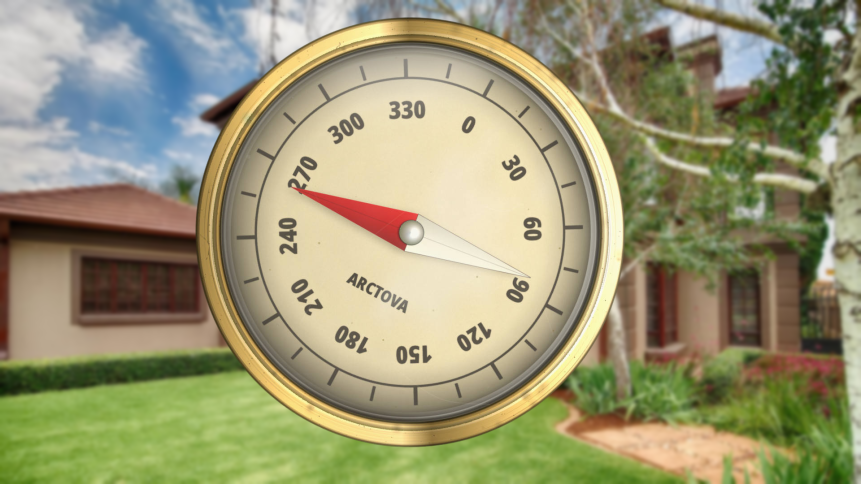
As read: 262.5
